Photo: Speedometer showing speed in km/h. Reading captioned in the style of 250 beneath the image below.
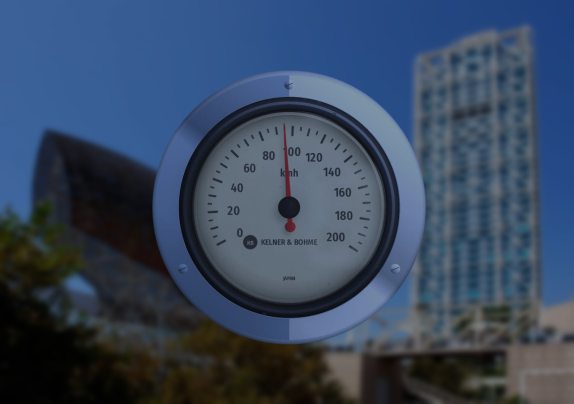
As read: 95
